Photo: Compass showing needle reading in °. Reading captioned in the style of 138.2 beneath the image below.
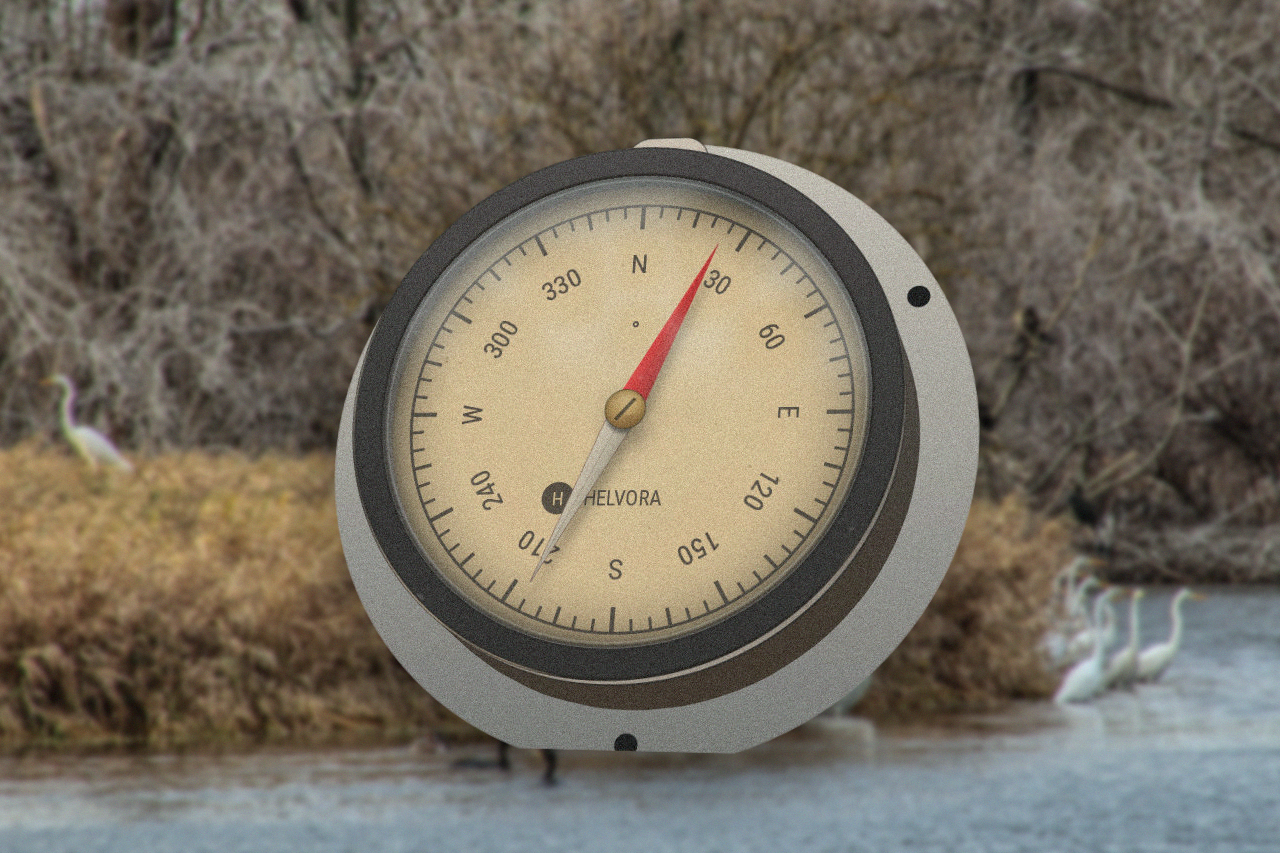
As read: 25
